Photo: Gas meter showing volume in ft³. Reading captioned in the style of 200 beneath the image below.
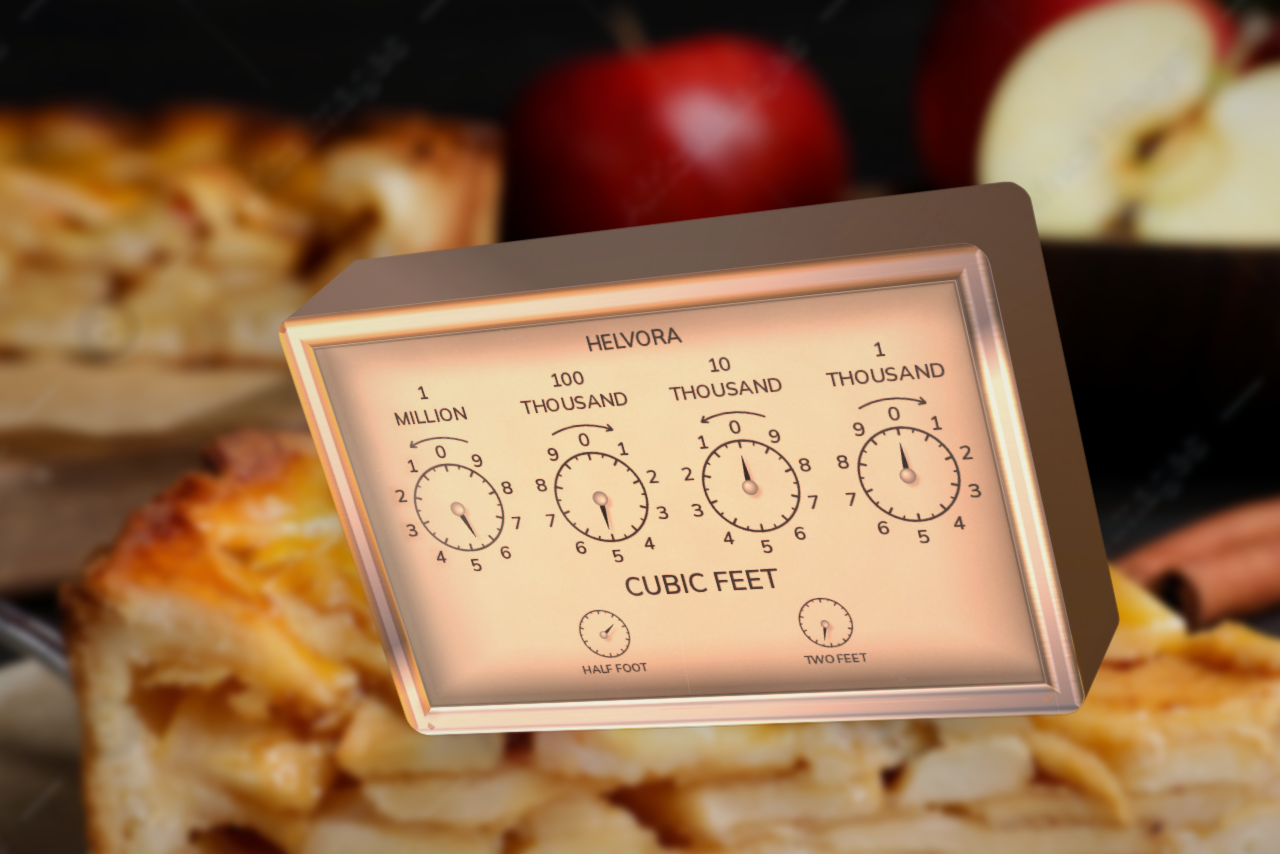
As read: 550000
